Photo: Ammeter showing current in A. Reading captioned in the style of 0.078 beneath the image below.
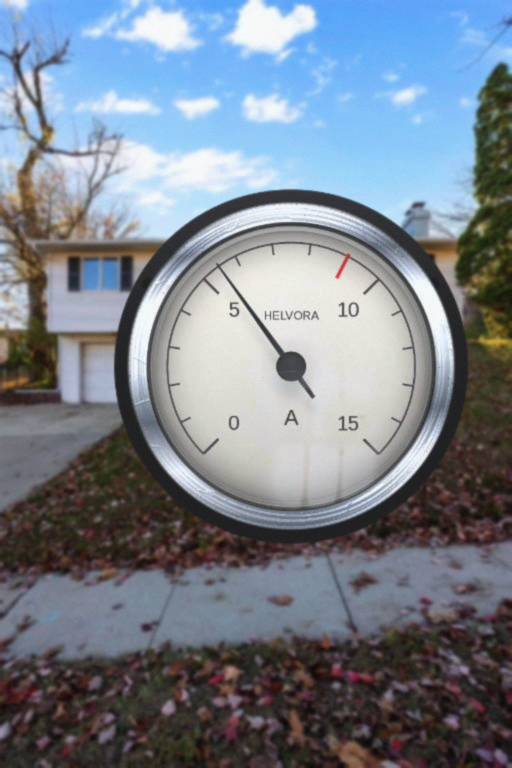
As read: 5.5
